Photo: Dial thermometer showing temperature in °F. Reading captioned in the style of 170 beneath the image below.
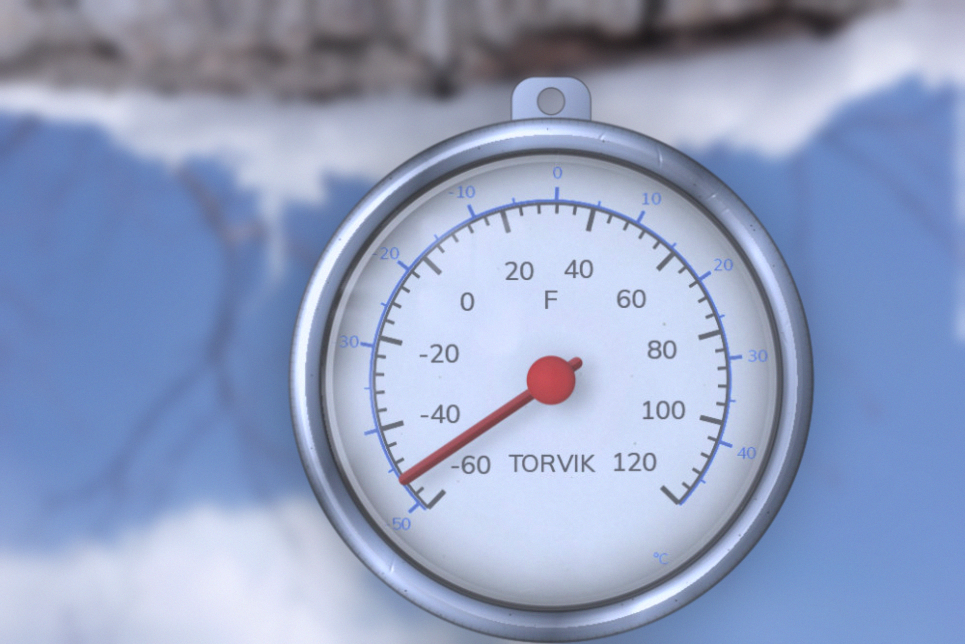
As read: -52
